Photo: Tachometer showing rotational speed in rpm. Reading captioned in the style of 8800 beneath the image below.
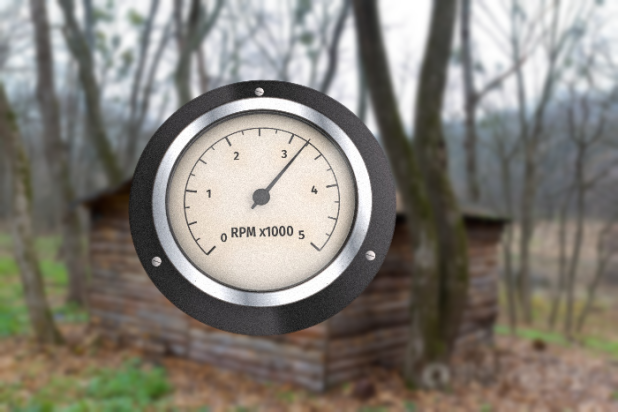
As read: 3250
